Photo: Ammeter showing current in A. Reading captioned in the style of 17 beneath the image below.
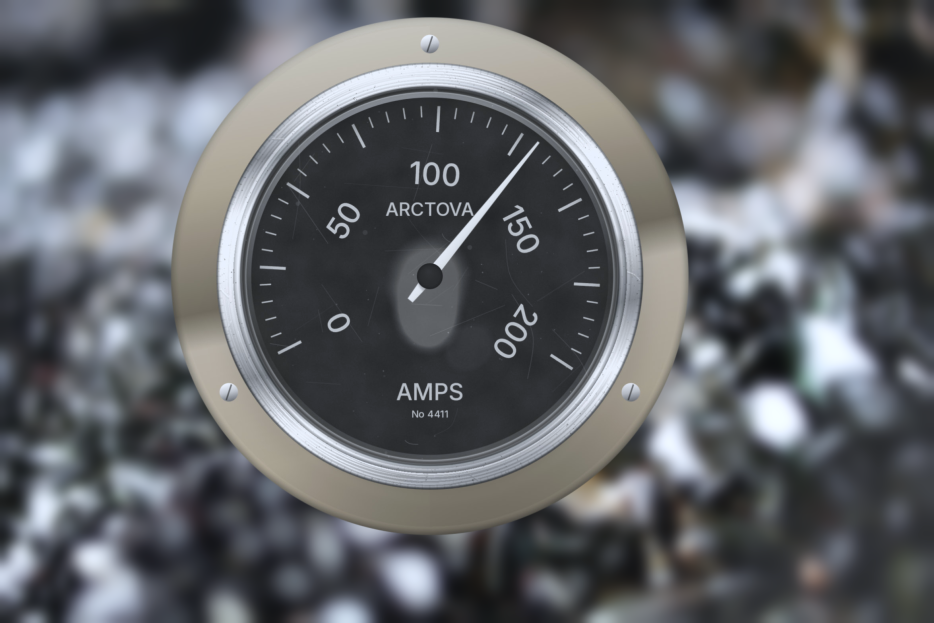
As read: 130
